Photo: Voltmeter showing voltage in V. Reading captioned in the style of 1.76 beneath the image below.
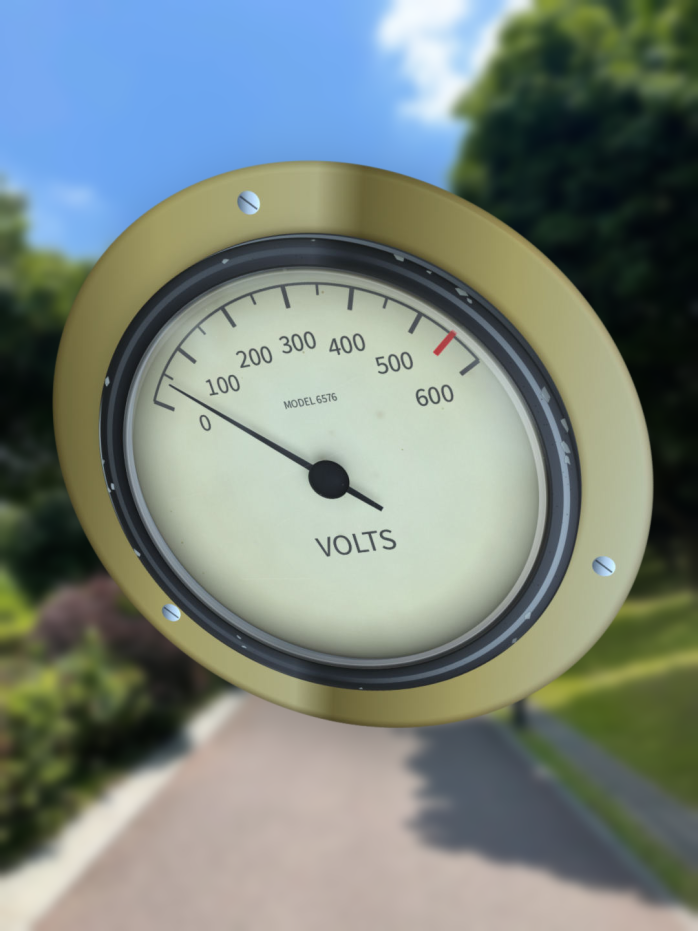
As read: 50
